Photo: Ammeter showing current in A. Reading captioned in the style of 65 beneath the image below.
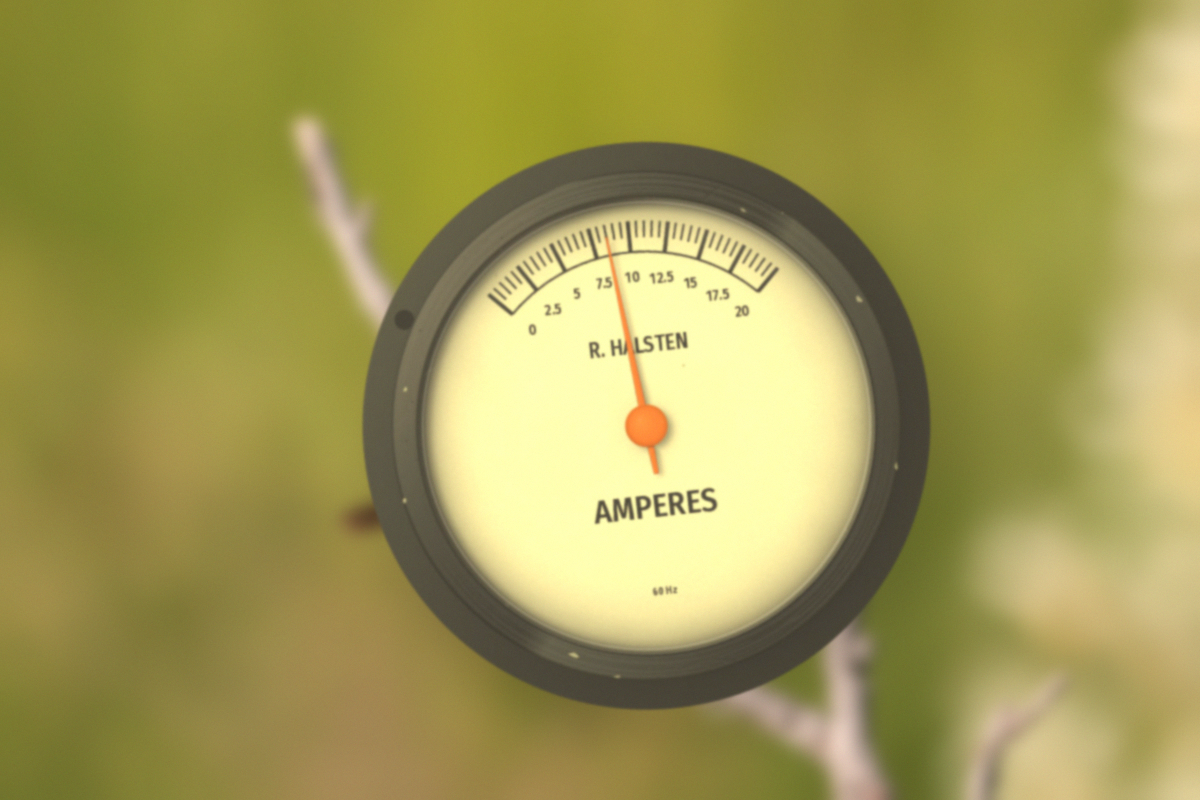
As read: 8.5
